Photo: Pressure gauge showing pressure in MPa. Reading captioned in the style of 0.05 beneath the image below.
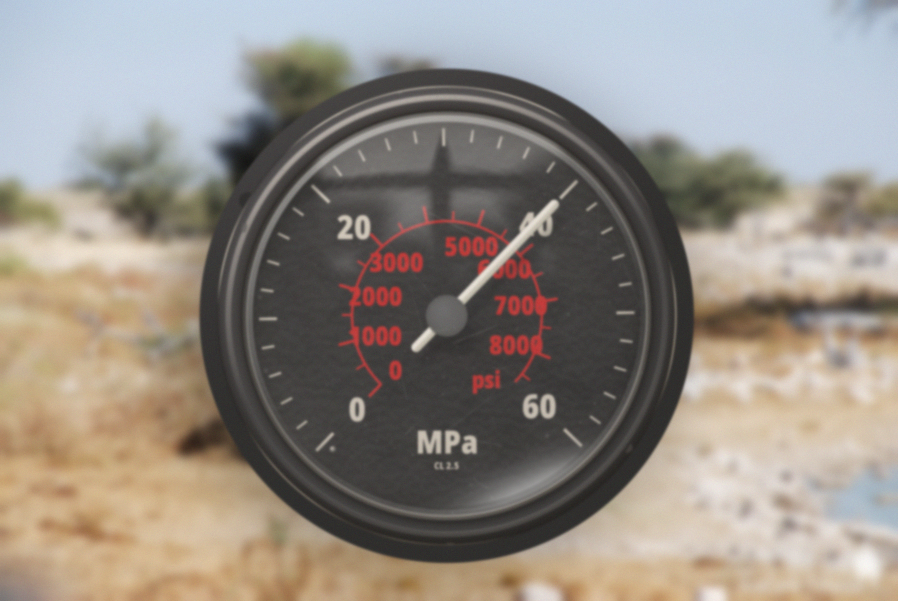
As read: 40
